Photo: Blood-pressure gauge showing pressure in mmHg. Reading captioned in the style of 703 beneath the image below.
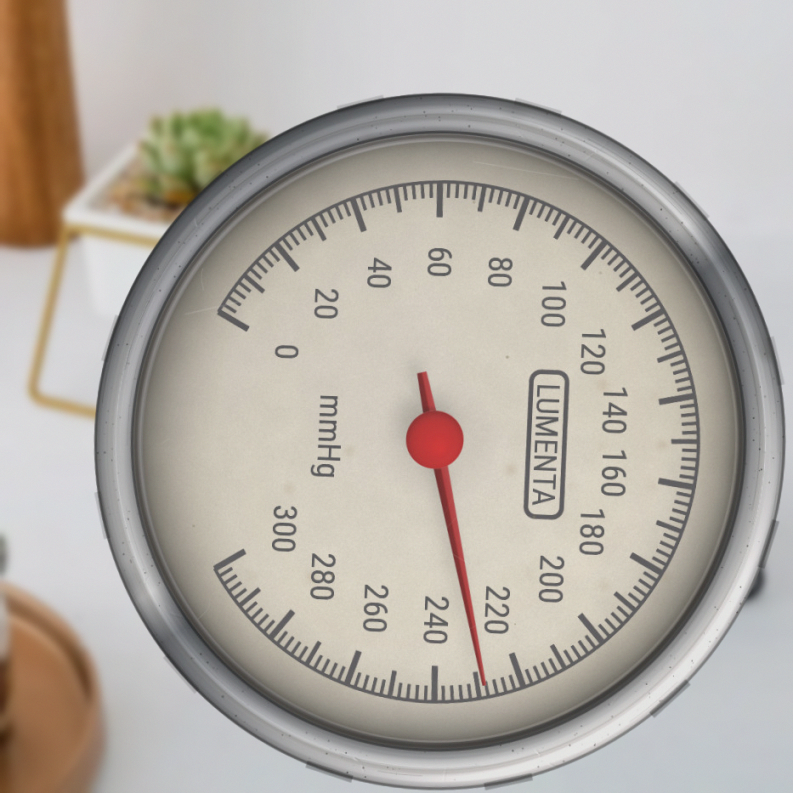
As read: 228
